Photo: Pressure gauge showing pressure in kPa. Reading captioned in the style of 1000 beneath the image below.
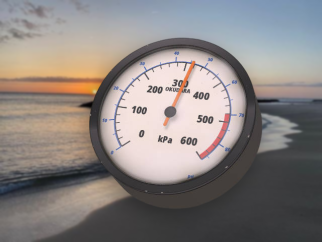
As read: 320
